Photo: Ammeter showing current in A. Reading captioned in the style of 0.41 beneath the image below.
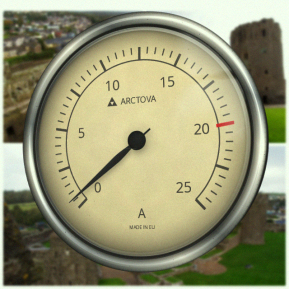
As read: 0.5
